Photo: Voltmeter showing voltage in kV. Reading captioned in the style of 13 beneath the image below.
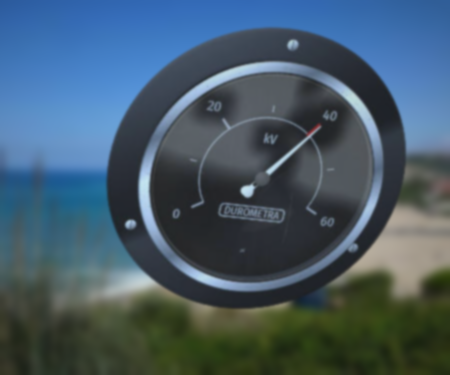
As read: 40
